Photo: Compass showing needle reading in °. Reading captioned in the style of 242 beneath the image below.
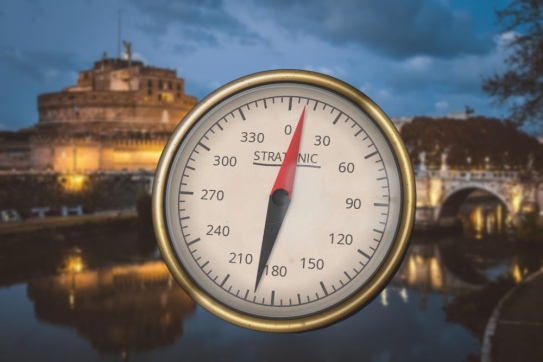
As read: 10
